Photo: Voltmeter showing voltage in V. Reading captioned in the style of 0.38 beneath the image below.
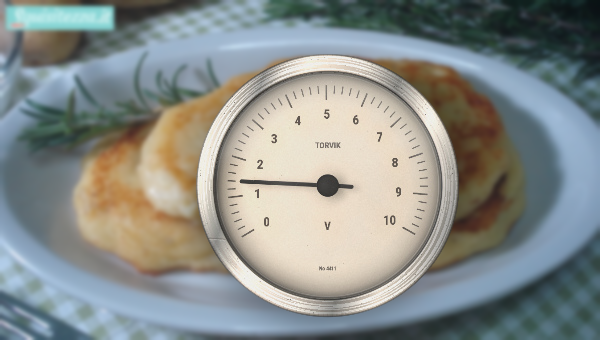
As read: 1.4
